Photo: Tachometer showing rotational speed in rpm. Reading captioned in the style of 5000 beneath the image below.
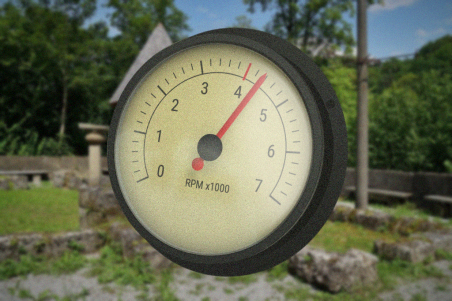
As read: 4400
